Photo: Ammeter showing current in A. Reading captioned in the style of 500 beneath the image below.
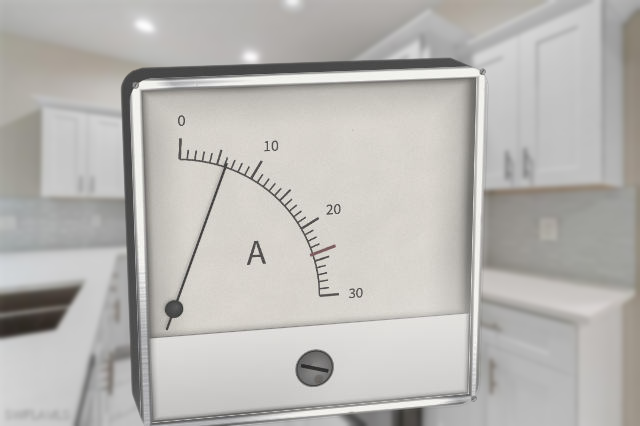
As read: 6
